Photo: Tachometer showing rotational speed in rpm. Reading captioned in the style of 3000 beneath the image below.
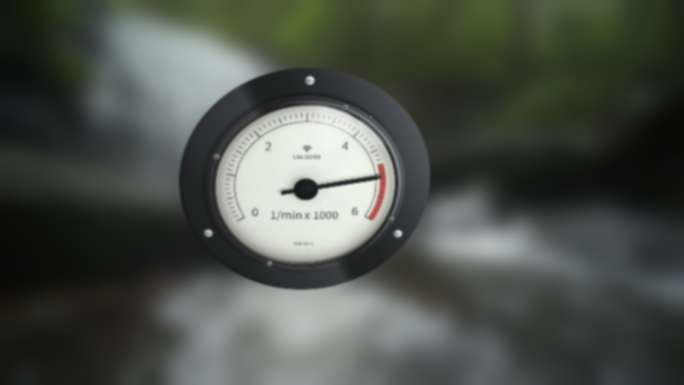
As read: 5000
